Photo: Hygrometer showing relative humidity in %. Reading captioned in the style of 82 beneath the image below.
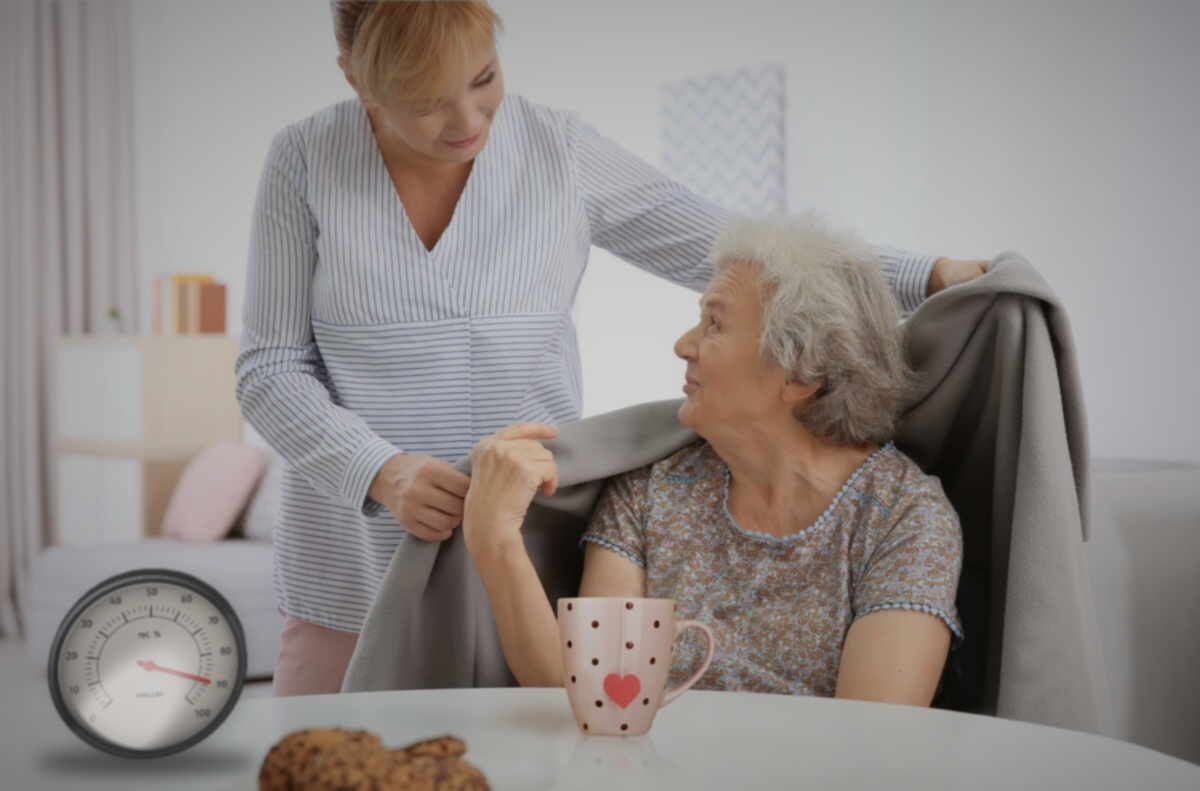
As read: 90
